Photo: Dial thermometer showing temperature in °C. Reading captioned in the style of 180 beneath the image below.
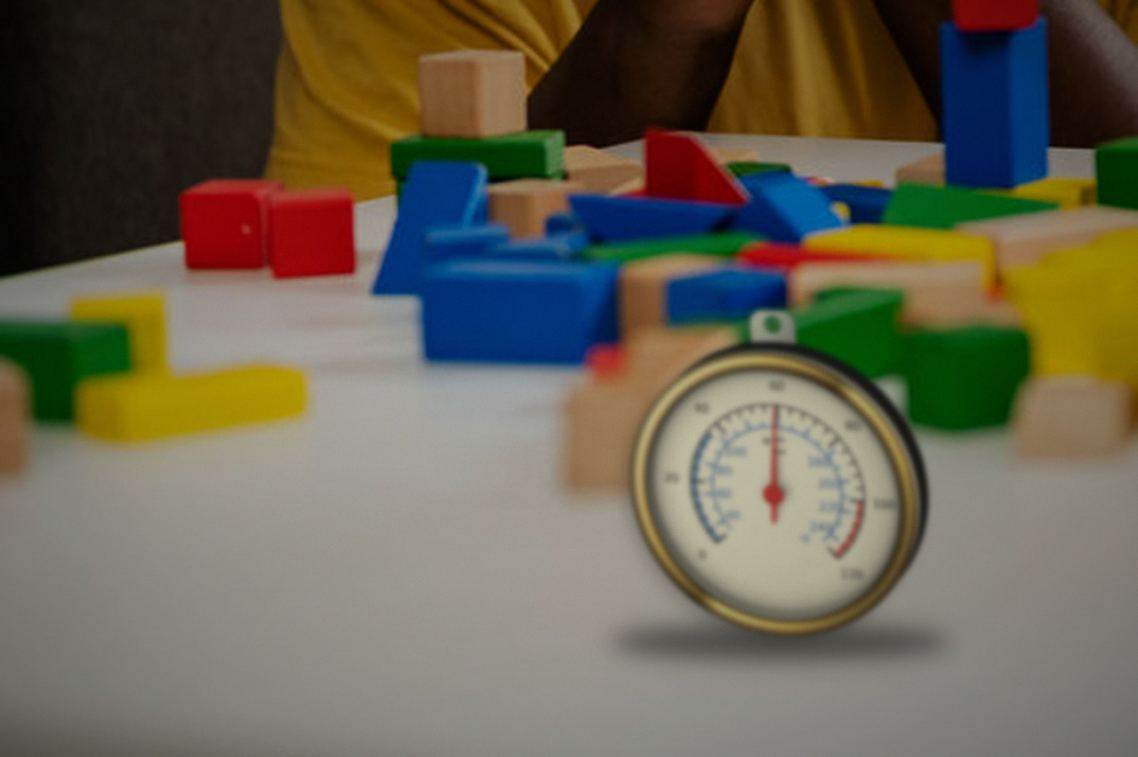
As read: 60
